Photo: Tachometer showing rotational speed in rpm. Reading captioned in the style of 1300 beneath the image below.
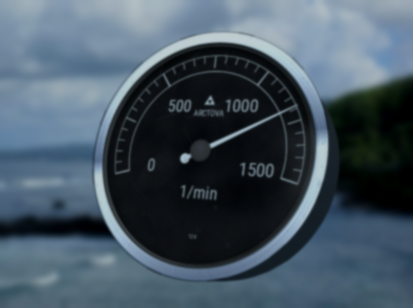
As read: 1200
